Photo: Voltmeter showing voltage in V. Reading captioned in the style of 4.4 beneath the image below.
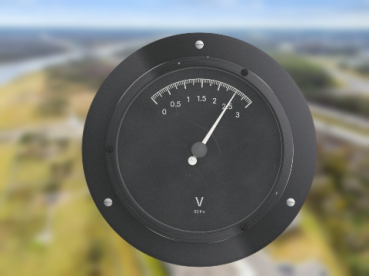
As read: 2.5
